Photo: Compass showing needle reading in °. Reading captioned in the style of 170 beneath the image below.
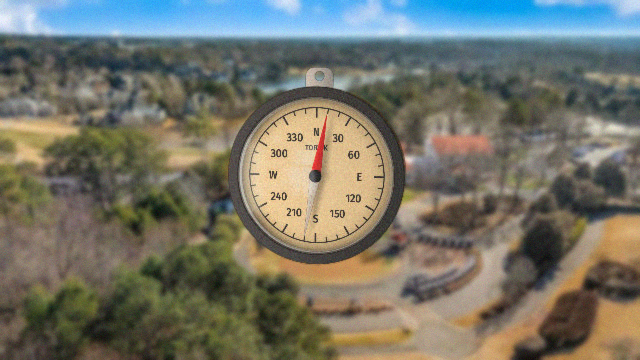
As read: 10
